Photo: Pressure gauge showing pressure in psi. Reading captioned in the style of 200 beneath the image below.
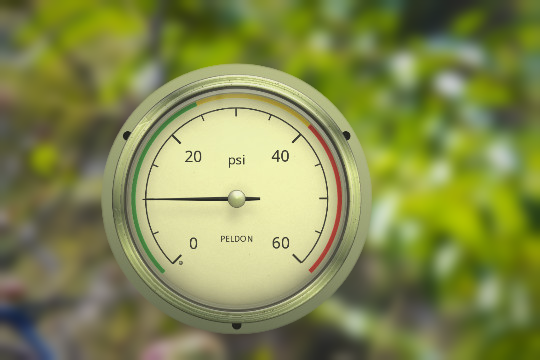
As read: 10
